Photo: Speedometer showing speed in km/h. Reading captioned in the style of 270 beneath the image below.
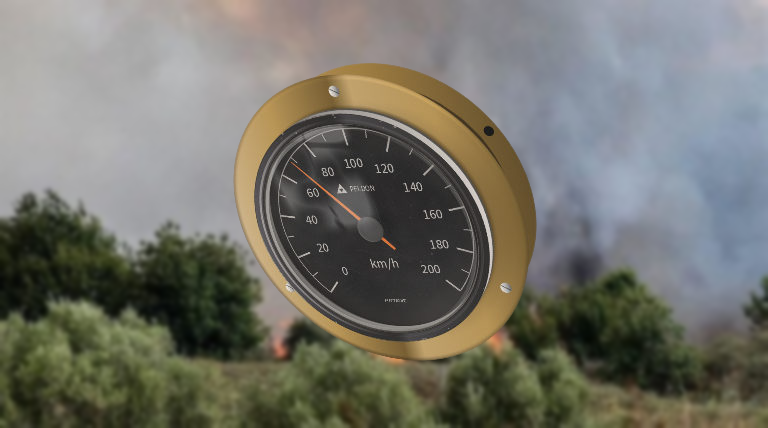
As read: 70
